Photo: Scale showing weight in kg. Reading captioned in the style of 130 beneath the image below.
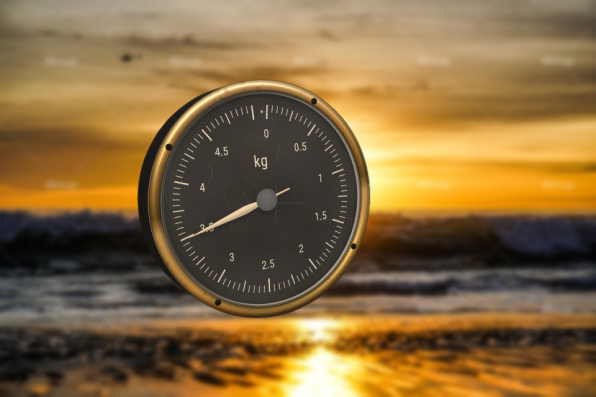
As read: 3.5
